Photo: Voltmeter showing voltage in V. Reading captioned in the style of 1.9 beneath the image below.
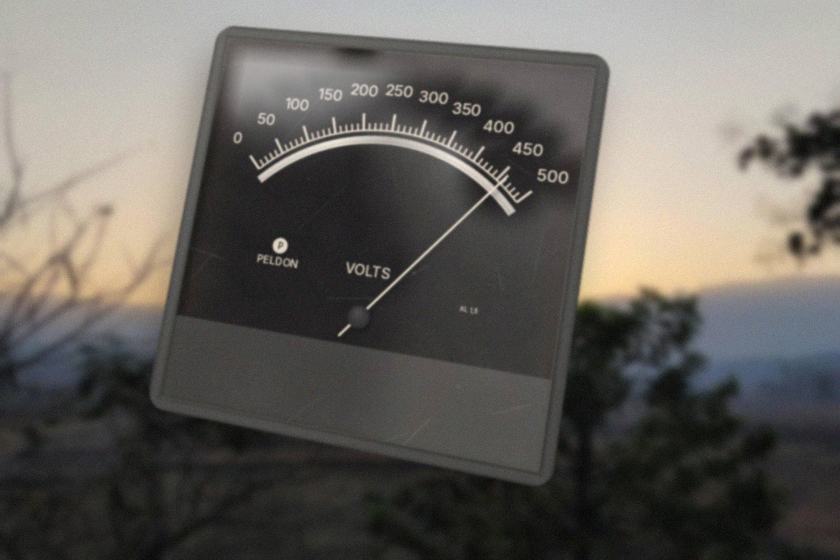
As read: 460
